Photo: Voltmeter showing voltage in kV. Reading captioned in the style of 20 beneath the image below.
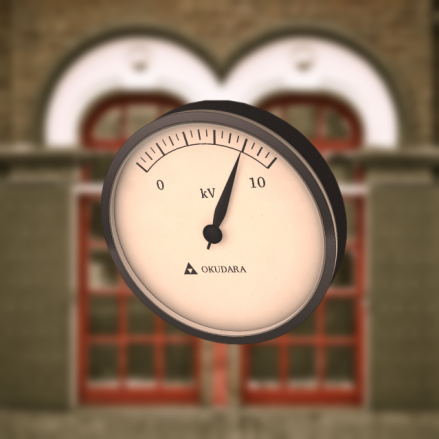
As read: 8
